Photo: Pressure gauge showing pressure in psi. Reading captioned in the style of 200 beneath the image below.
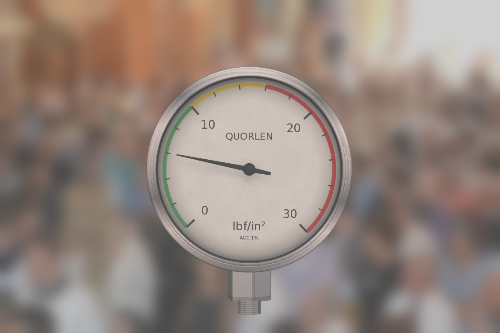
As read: 6
